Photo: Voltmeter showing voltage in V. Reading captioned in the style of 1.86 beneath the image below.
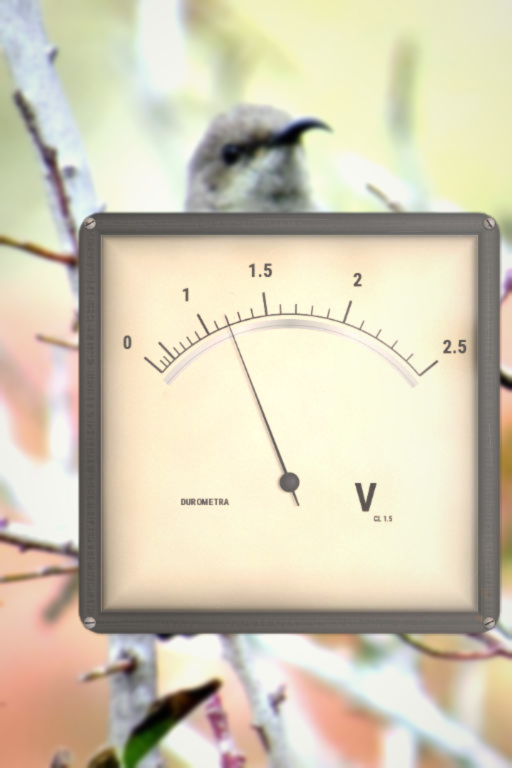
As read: 1.2
